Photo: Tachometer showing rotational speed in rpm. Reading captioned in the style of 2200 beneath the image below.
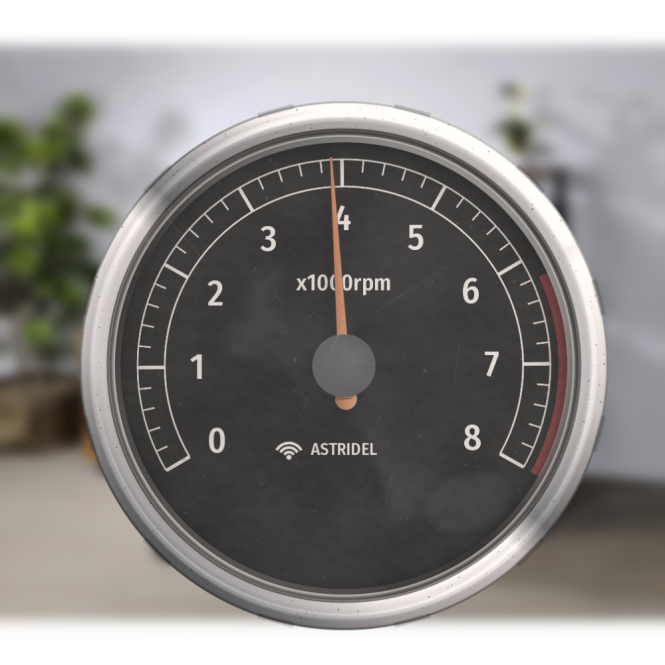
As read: 3900
